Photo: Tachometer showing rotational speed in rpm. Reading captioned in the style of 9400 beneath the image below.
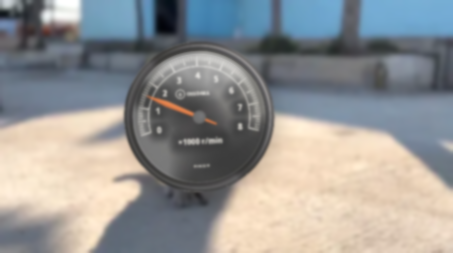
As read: 1500
